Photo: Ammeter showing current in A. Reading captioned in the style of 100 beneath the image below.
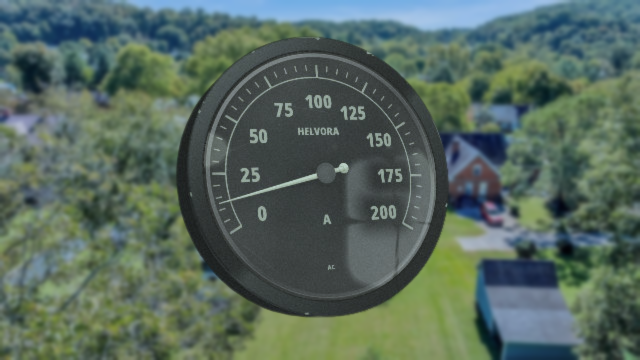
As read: 12.5
